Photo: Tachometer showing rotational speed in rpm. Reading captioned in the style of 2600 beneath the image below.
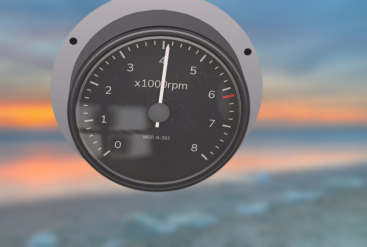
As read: 4100
